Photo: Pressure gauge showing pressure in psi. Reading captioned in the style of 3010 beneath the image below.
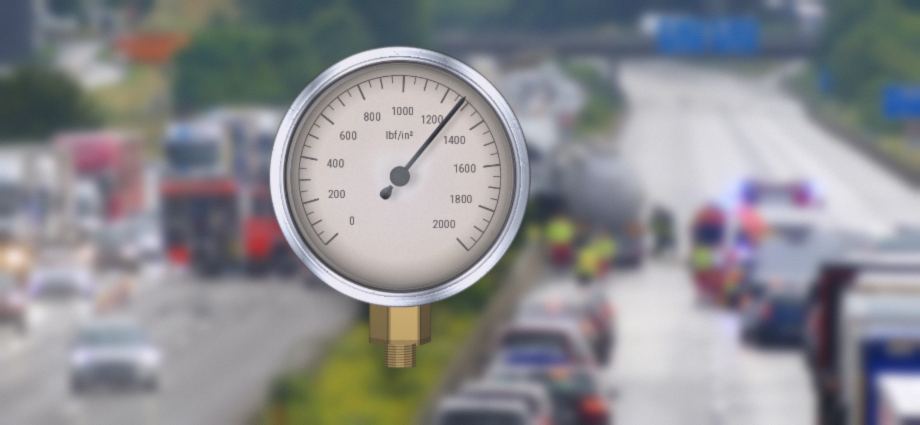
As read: 1275
